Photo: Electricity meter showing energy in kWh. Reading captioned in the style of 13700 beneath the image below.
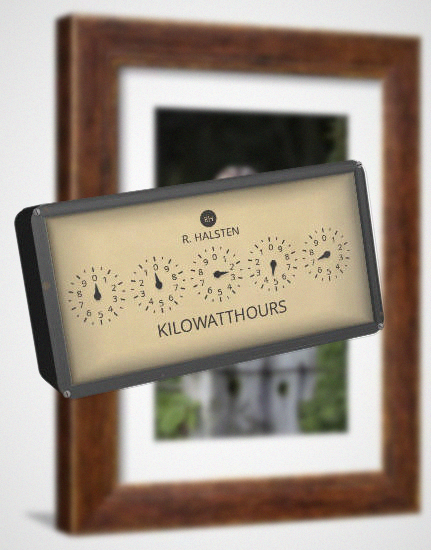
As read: 247
